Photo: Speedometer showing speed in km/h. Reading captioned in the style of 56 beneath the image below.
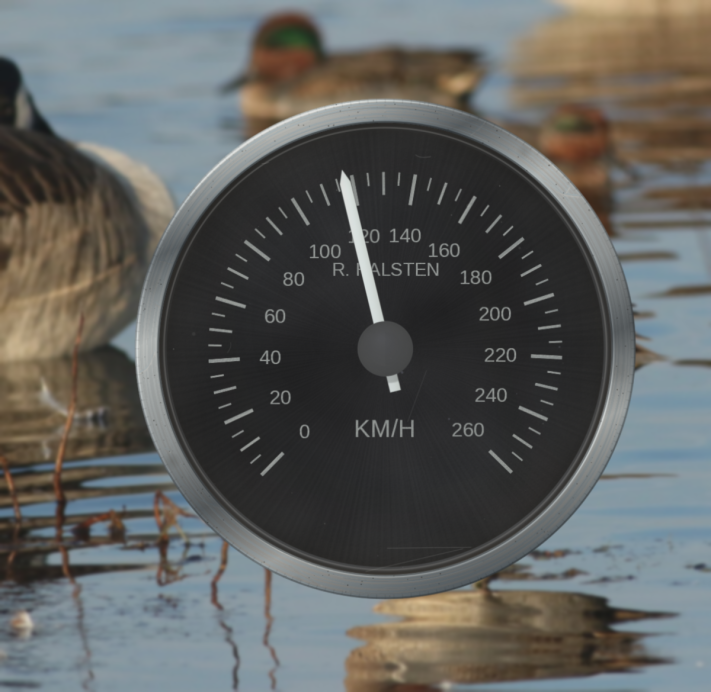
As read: 117.5
